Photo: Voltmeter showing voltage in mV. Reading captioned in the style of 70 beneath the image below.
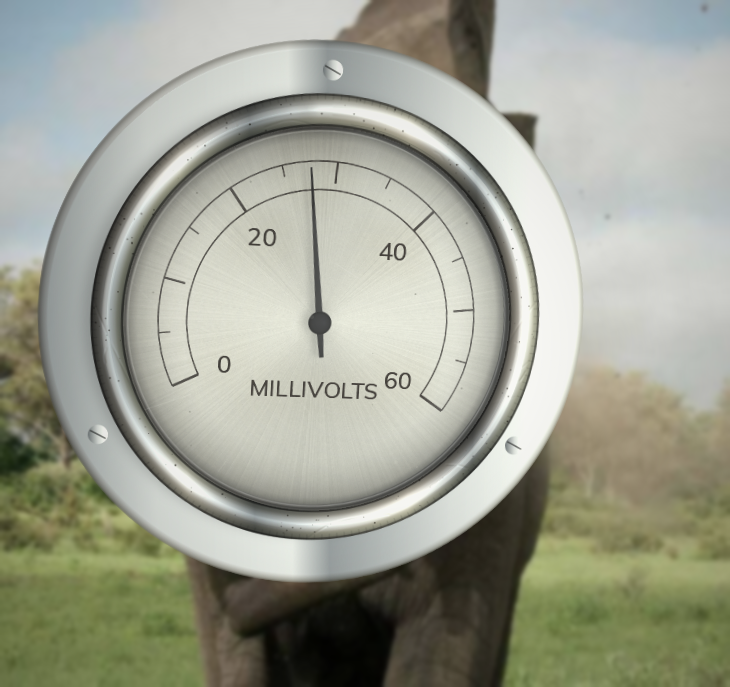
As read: 27.5
